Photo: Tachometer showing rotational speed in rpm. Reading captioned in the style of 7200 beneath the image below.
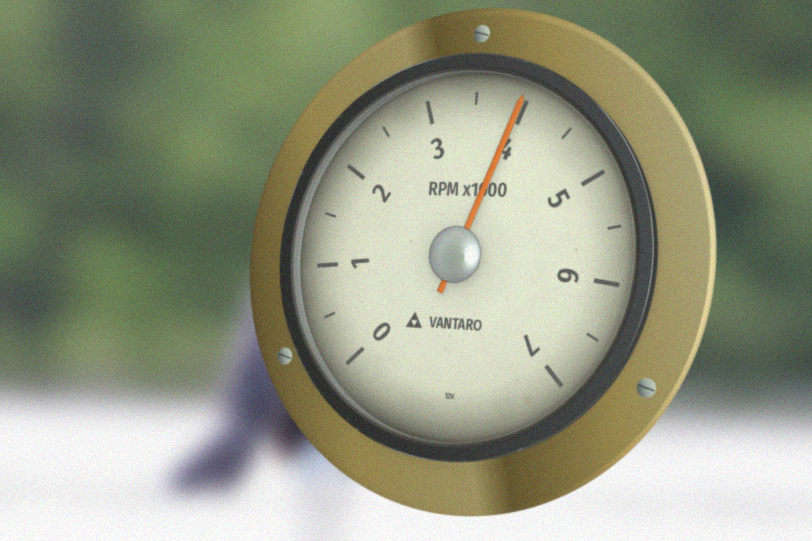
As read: 4000
